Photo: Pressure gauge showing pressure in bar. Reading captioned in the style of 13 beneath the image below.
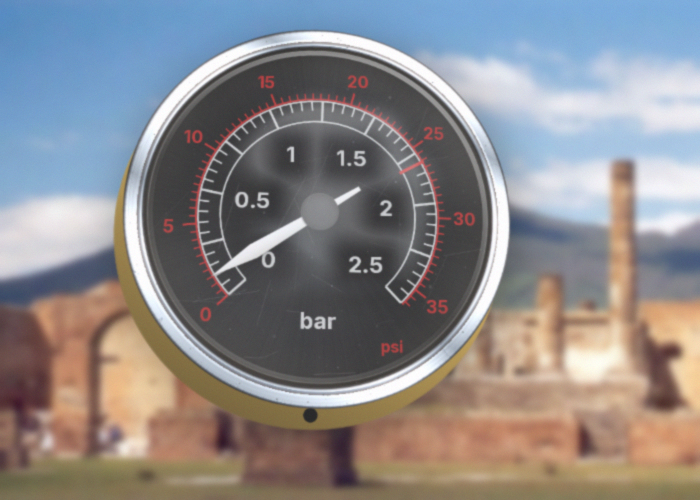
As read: 0.1
